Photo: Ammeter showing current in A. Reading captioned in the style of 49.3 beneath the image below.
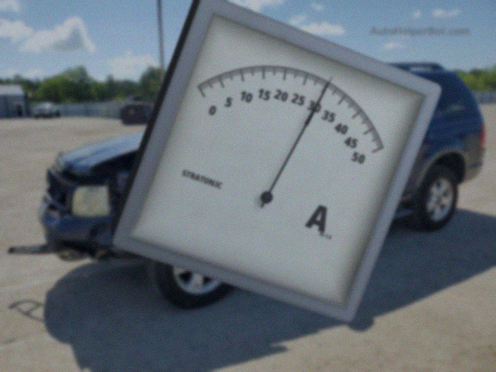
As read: 30
